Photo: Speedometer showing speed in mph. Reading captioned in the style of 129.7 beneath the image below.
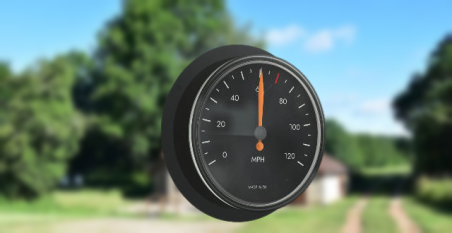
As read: 60
